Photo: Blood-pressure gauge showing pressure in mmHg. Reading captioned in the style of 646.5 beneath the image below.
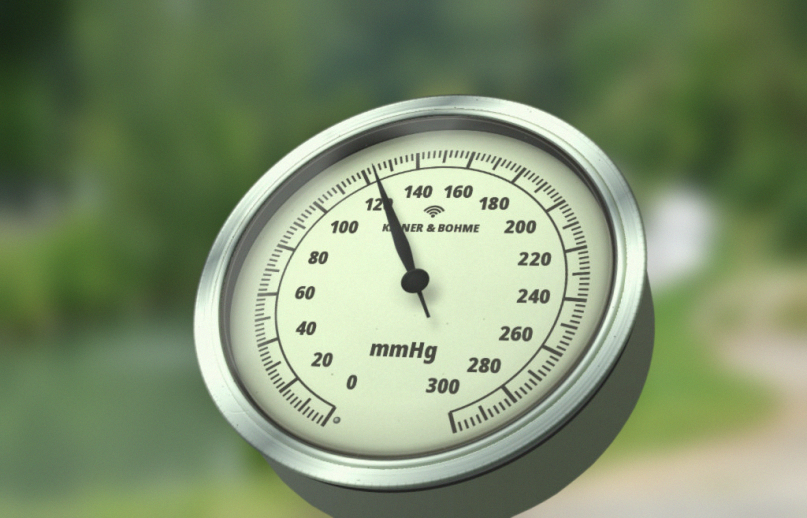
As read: 124
